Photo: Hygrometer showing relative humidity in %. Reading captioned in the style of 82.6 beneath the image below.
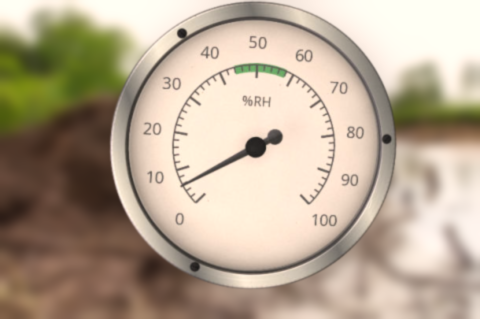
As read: 6
